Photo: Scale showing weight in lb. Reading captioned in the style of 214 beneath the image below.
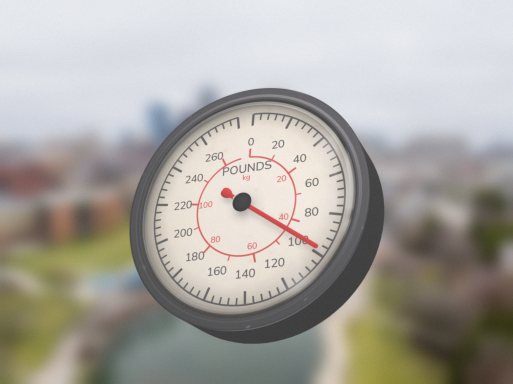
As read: 98
